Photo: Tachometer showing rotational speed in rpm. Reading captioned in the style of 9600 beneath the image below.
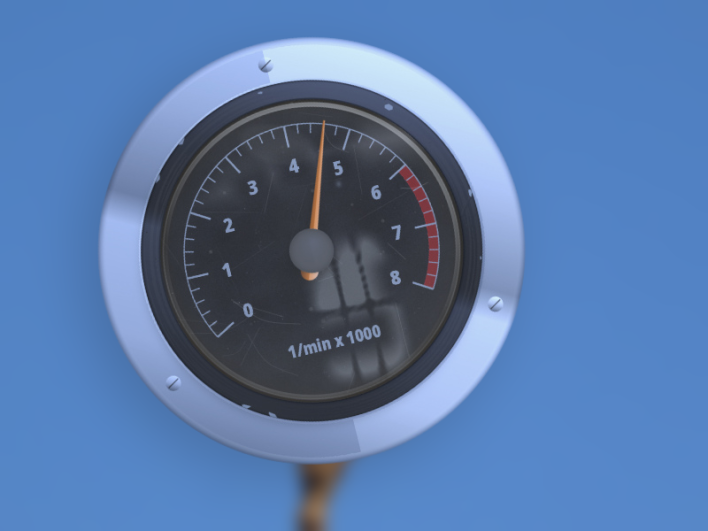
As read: 4600
